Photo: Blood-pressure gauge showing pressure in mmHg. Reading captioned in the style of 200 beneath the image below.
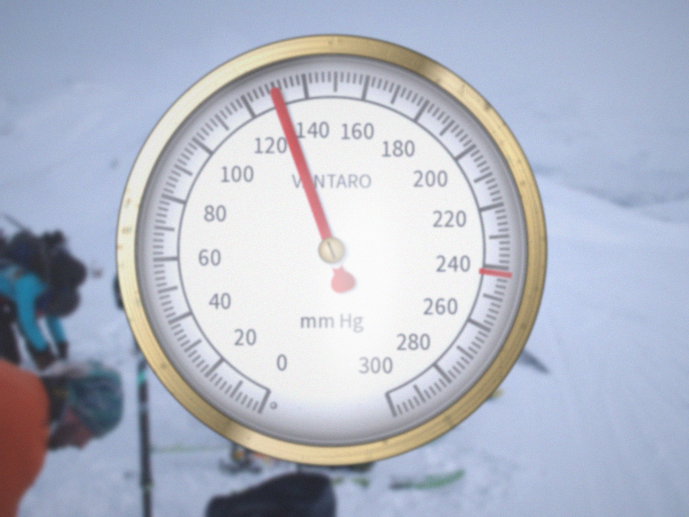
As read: 130
